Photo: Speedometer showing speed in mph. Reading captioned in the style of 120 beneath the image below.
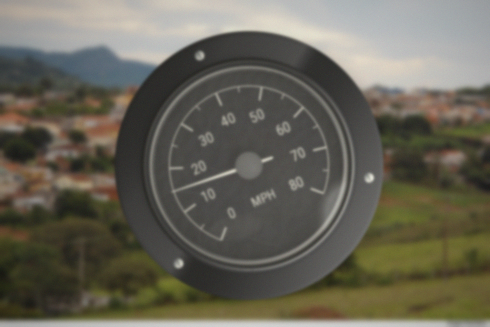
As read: 15
